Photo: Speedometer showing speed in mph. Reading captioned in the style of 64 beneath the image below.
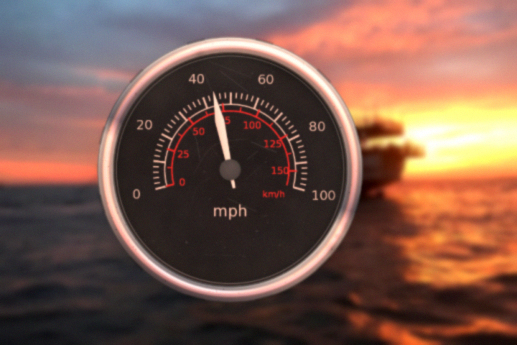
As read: 44
